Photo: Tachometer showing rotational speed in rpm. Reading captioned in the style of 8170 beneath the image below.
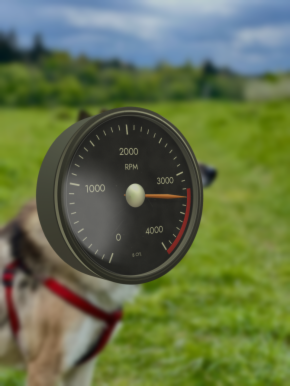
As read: 3300
